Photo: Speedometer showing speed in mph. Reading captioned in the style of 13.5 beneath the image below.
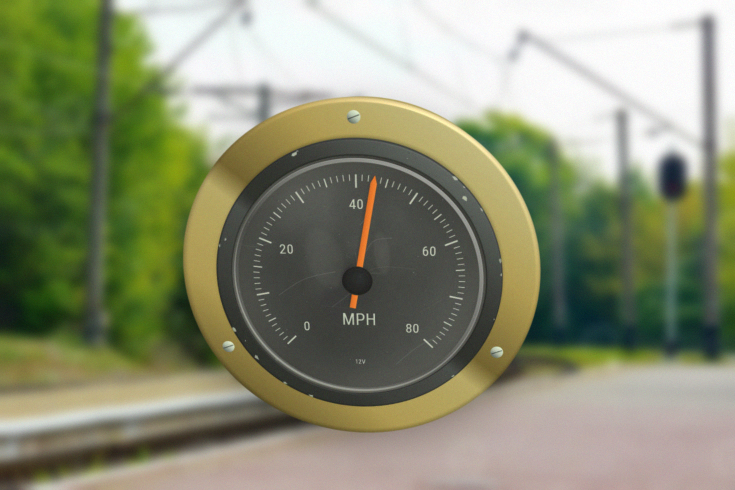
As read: 43
